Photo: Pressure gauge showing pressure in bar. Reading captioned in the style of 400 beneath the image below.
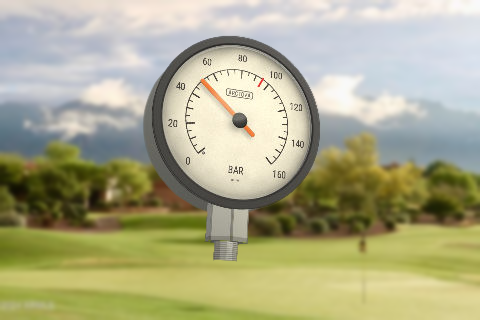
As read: 50
